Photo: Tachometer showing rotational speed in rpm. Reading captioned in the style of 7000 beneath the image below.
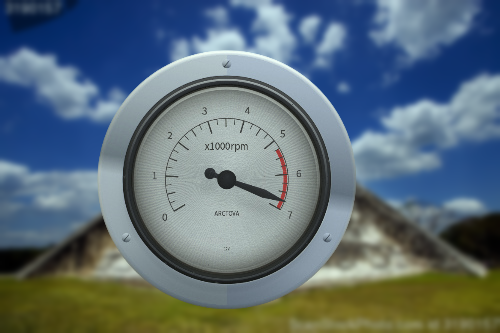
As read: 6750
